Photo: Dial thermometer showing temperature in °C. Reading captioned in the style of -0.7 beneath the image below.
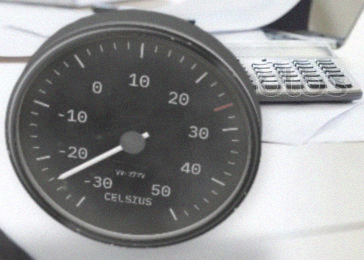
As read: -24
